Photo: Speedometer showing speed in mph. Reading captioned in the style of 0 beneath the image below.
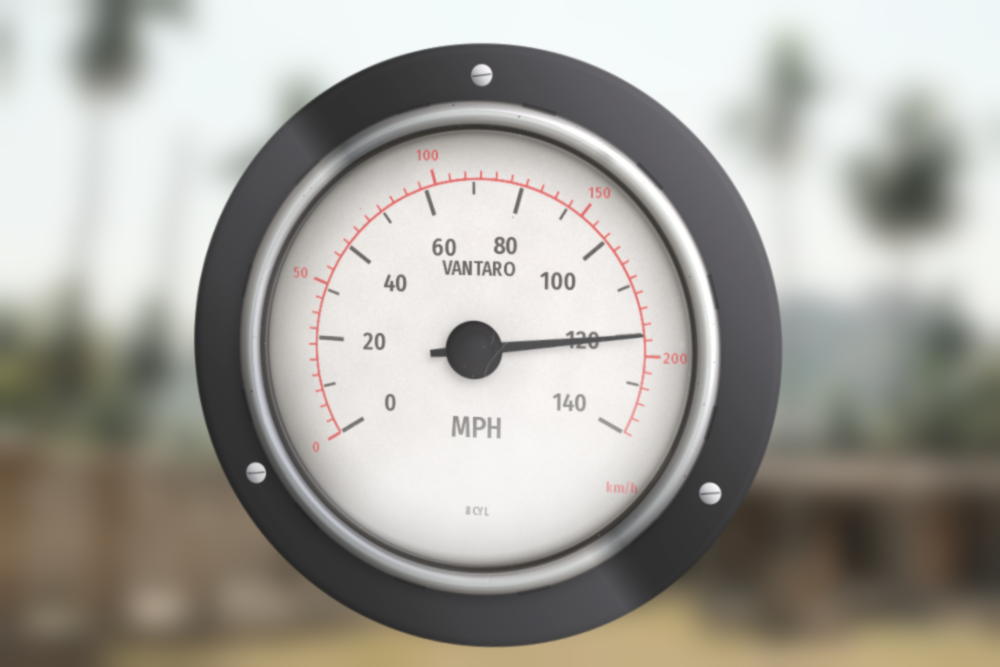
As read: 120
